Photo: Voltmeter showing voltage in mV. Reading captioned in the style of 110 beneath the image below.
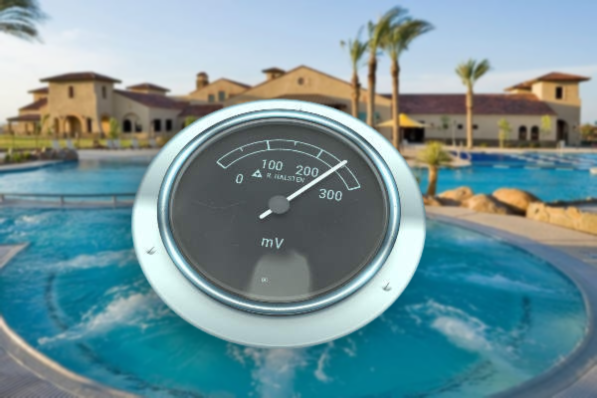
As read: 250
